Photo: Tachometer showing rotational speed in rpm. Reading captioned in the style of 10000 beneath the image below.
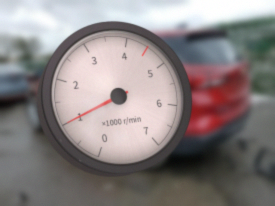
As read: 1000
